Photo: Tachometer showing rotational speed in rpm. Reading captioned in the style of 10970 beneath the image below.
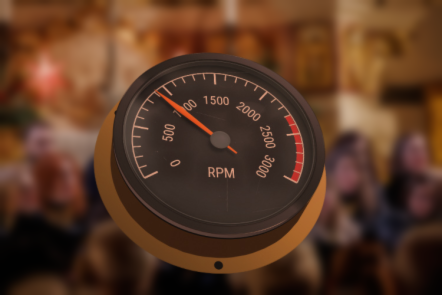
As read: 900
